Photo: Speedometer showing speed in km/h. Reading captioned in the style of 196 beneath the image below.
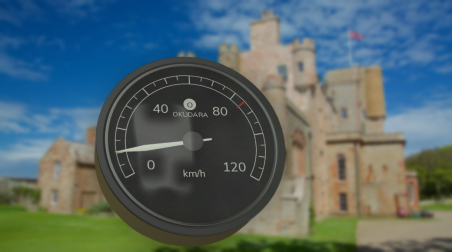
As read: 10
